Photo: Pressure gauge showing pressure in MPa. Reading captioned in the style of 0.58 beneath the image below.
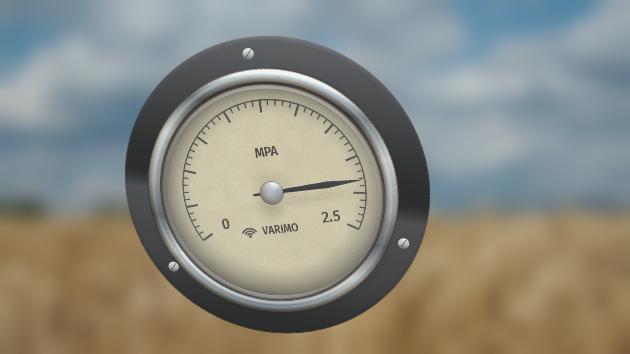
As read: 2.15
